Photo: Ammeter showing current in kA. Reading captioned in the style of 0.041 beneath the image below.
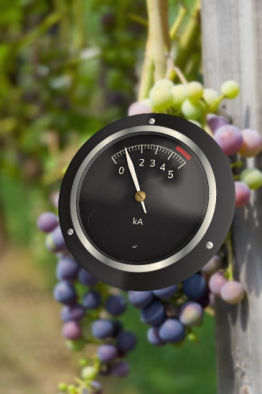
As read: 1
